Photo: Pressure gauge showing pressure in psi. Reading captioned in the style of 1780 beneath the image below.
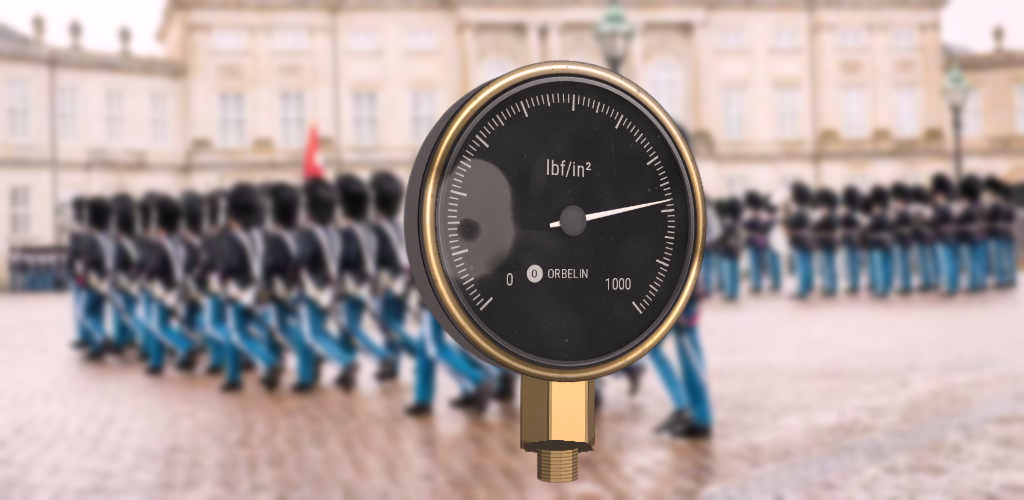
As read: 780
